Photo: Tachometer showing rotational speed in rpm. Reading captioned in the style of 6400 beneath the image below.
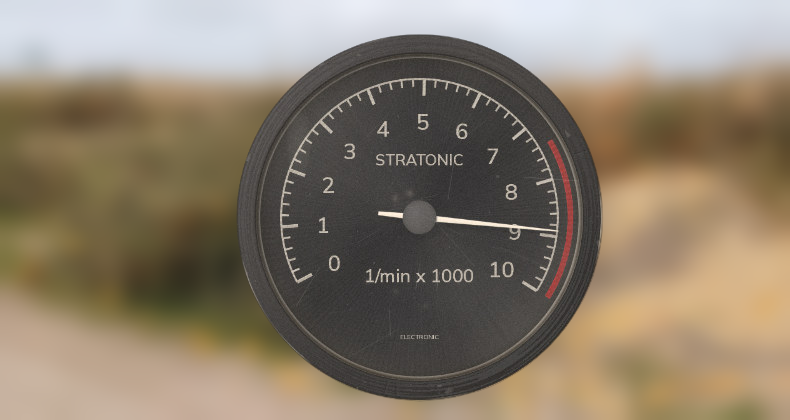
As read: 8900
